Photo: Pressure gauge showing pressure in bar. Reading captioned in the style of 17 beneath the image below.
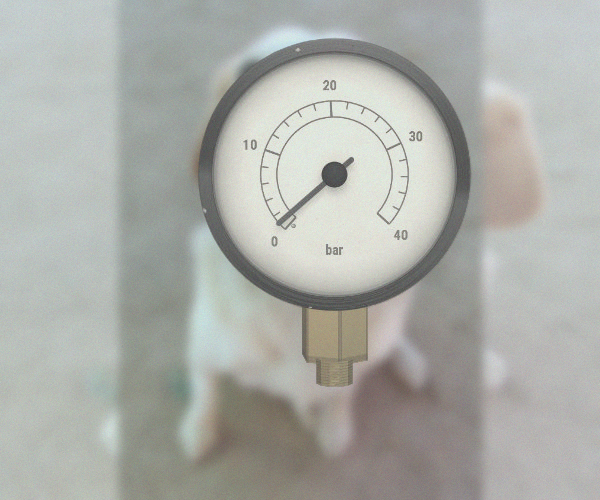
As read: 1
